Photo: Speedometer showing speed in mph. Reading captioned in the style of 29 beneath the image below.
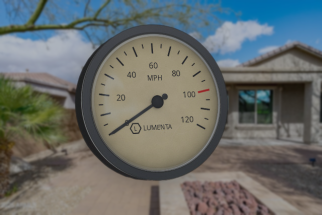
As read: 0
